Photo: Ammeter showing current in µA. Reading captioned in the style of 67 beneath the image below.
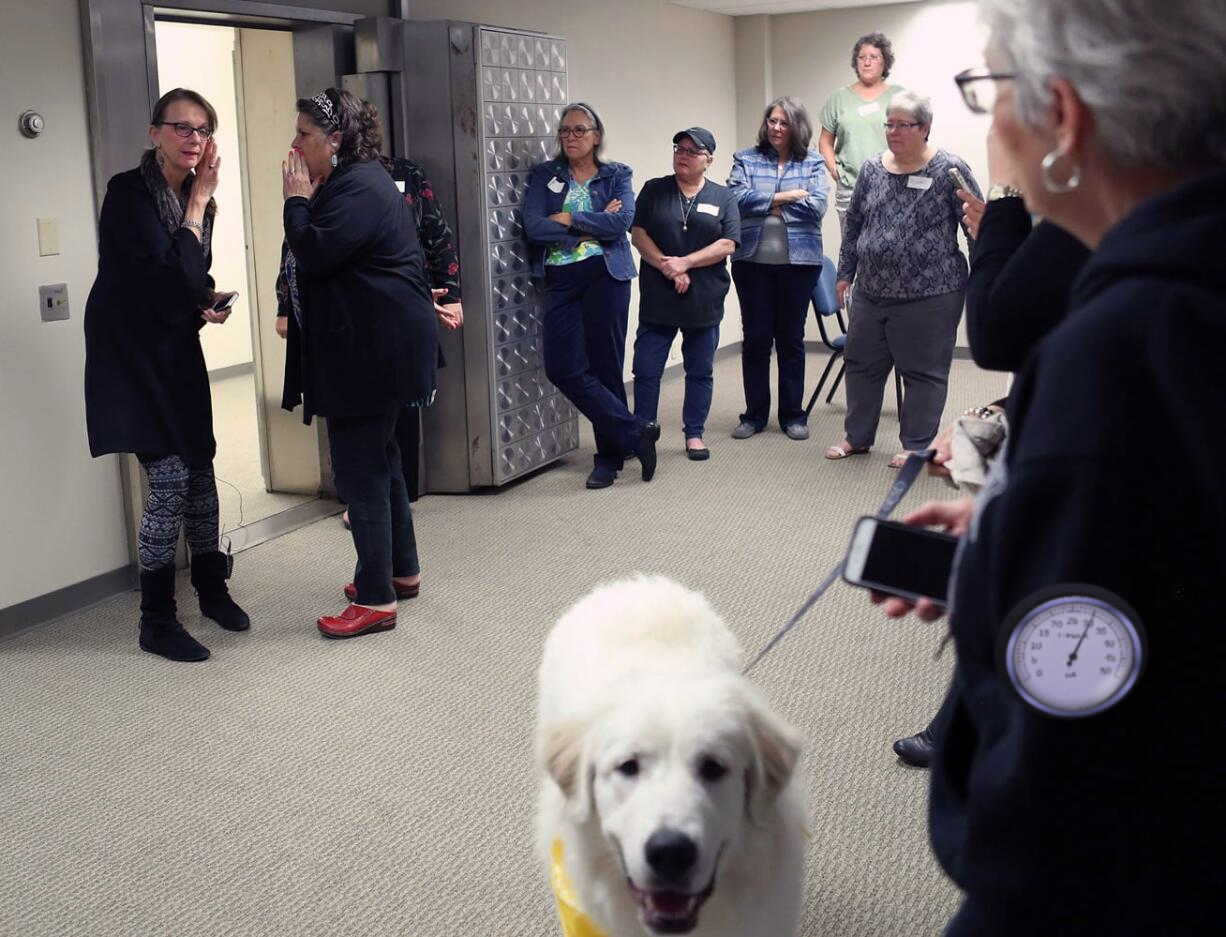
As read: 30
